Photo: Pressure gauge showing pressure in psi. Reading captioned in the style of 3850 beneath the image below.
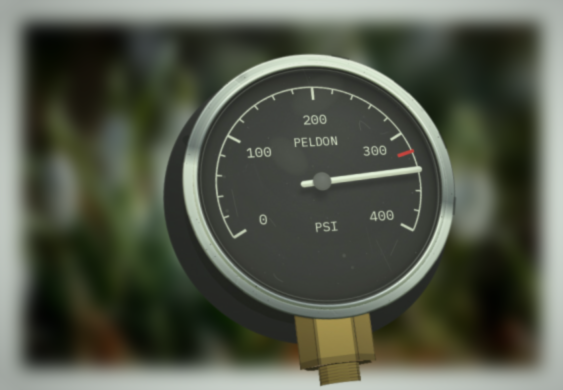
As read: 340
